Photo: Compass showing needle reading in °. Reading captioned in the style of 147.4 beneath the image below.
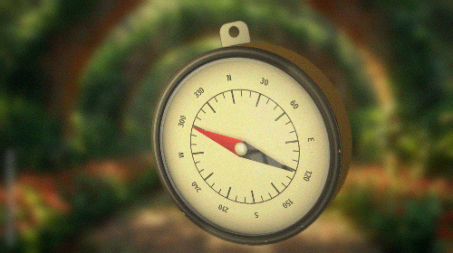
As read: 300
